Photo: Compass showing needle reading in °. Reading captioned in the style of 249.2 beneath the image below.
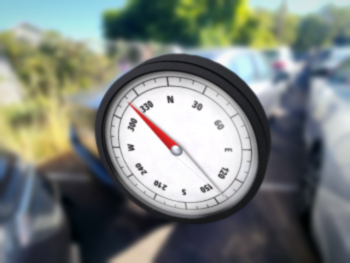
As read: 320
